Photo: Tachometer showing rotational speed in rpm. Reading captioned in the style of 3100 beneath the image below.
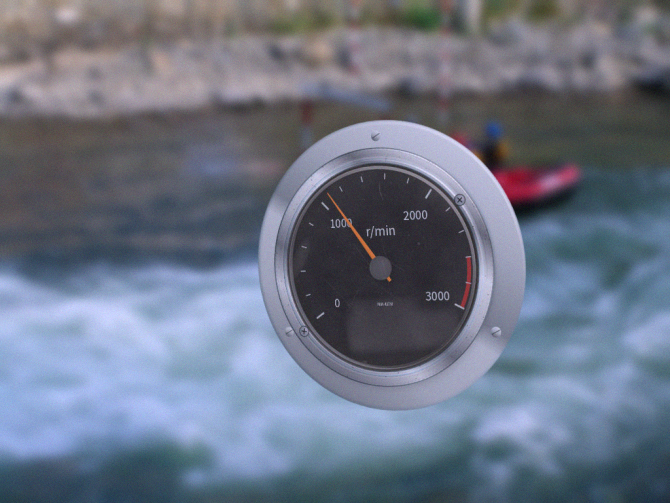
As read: 1100
